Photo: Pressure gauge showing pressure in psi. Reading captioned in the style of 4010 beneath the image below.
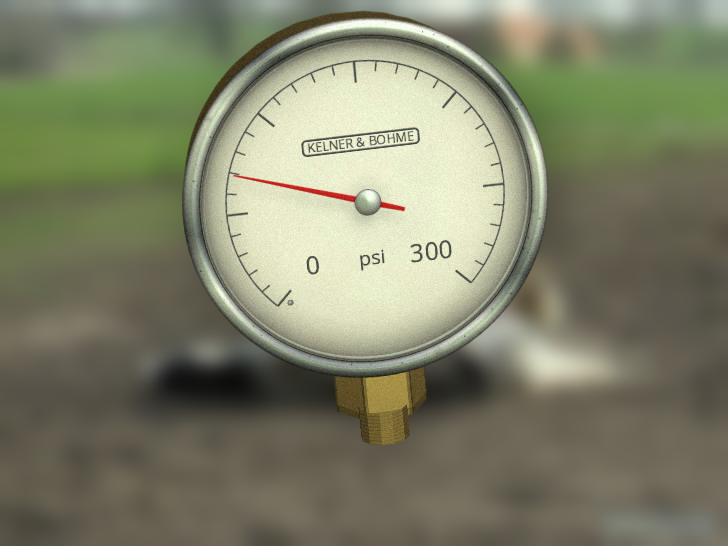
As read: 70
